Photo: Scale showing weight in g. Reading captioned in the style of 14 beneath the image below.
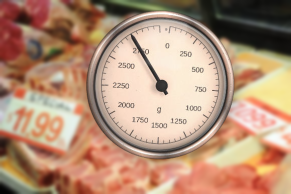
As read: 2750
